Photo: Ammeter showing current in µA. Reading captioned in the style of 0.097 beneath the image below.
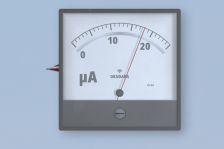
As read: 18
